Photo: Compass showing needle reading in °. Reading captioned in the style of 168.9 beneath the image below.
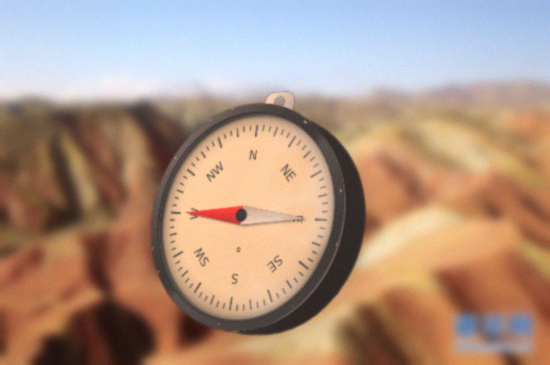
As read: 270
